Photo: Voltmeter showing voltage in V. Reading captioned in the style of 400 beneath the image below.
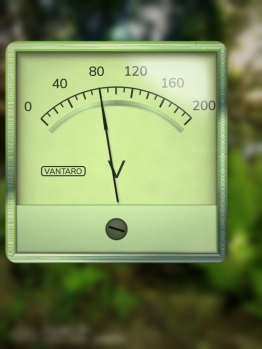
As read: 80
